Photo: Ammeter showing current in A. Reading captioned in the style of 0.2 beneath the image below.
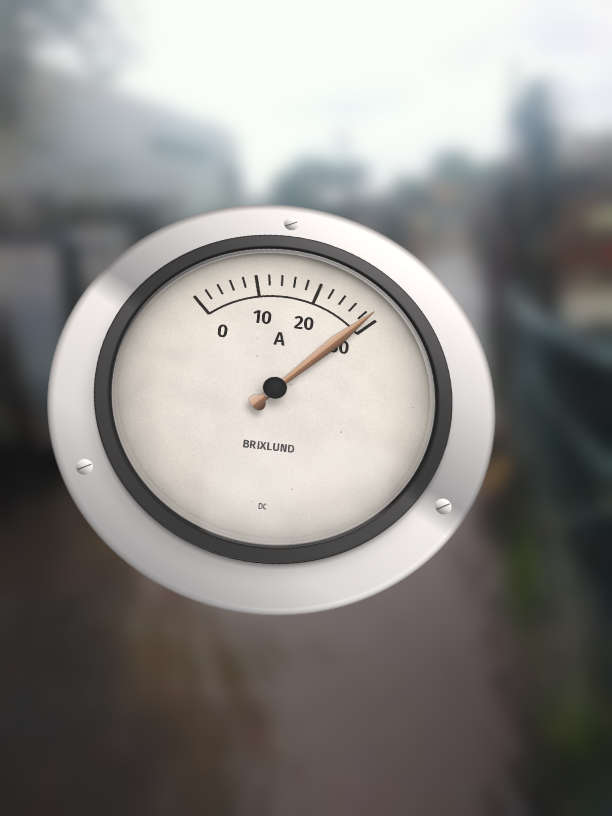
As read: 29
